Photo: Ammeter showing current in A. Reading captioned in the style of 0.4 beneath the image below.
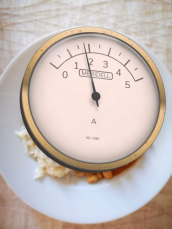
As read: 1.75
